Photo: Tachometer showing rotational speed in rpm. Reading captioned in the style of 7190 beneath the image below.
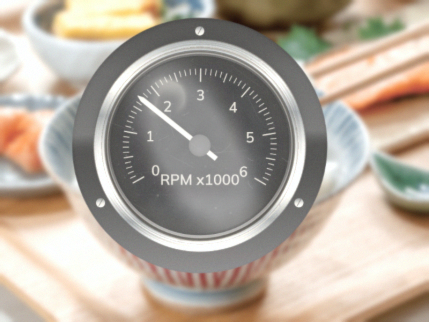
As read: 1700
